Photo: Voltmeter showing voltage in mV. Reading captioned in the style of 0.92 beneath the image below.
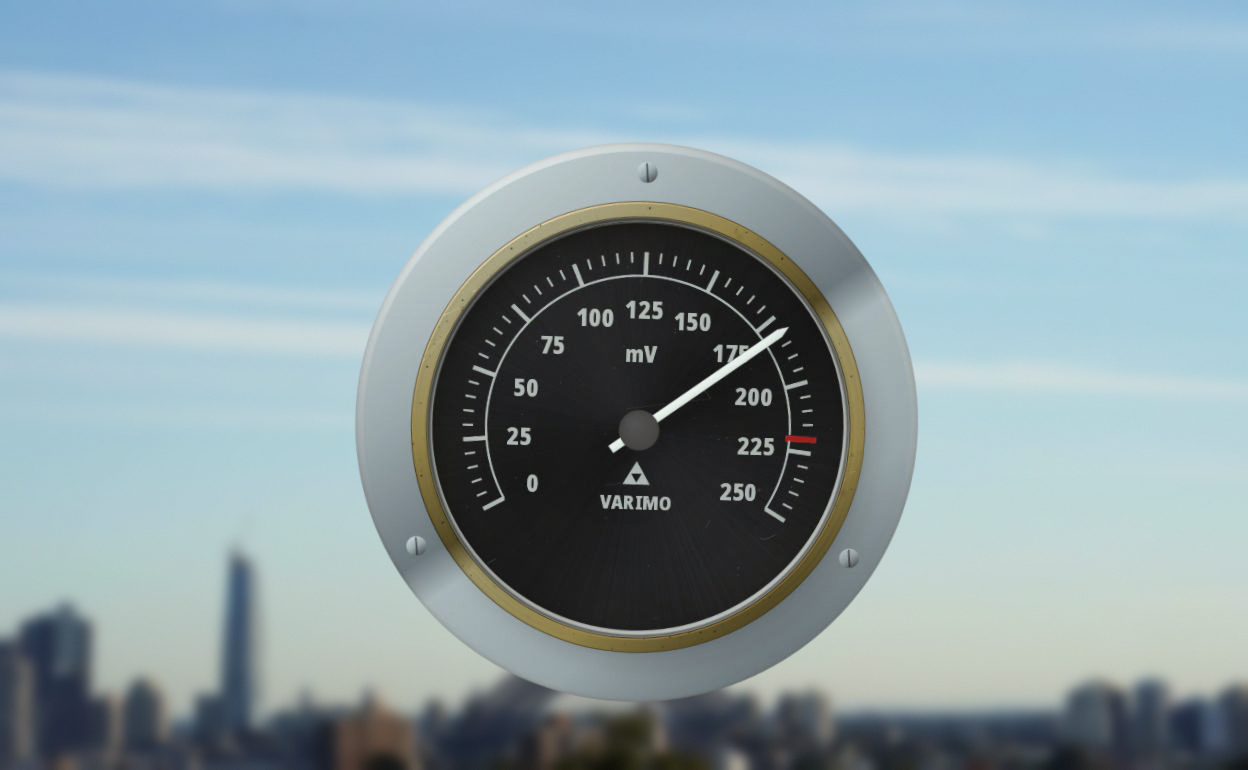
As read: 180
